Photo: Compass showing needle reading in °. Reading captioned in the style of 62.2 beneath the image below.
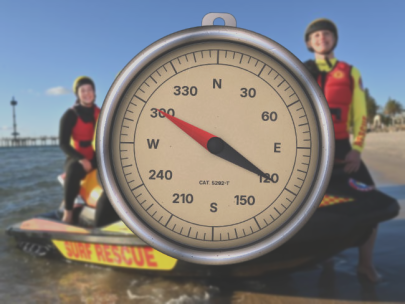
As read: 300
